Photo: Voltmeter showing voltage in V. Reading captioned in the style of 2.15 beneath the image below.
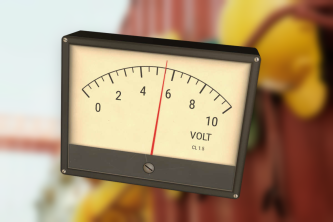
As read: 5.5
